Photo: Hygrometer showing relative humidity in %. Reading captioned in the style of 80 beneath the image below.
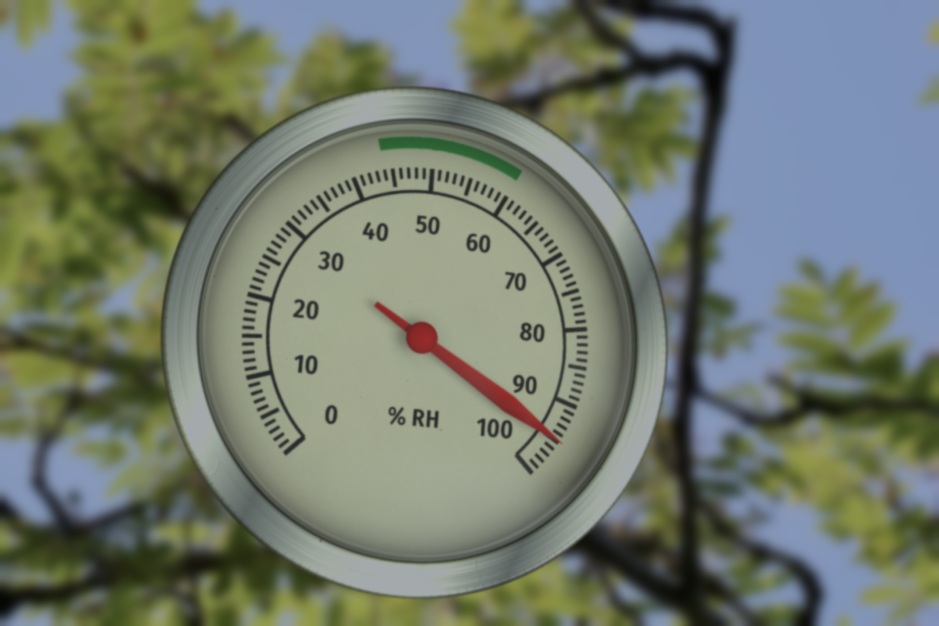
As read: 95
